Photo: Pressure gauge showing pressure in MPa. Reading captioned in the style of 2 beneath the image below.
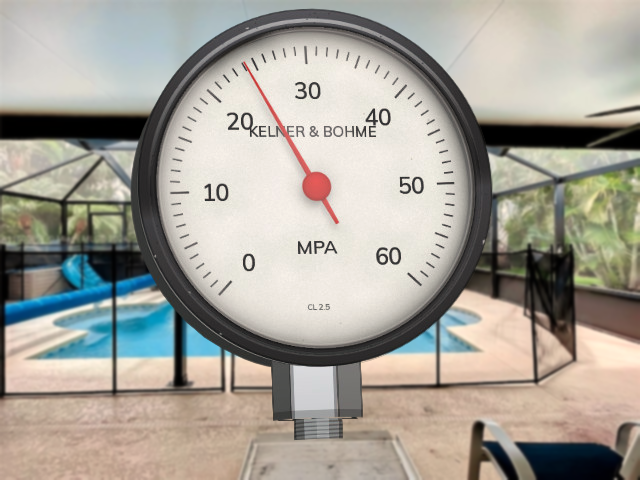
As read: 24
